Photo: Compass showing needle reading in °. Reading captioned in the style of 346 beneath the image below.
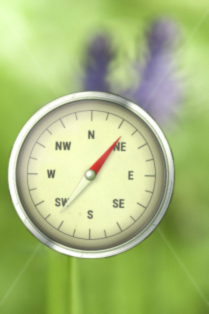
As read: 37.5
